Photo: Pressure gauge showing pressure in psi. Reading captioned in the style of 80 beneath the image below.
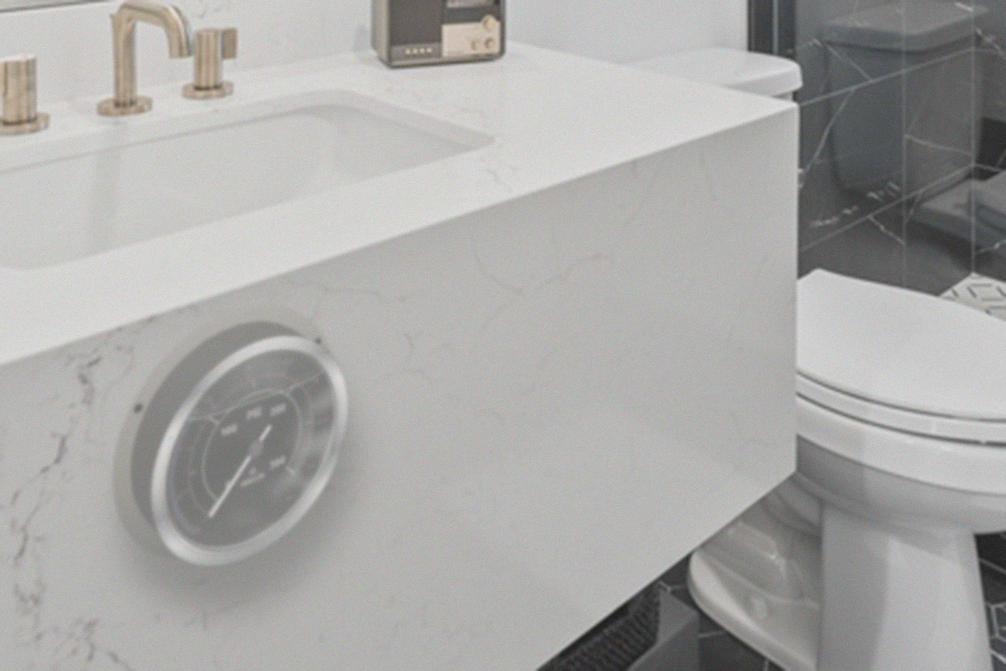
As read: 0
